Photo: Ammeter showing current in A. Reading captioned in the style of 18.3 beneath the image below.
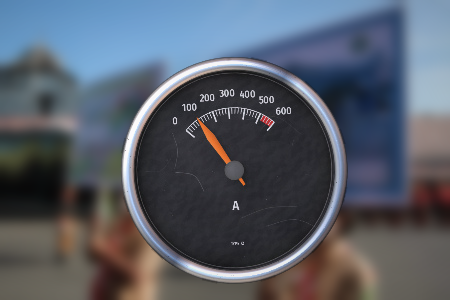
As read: 100
